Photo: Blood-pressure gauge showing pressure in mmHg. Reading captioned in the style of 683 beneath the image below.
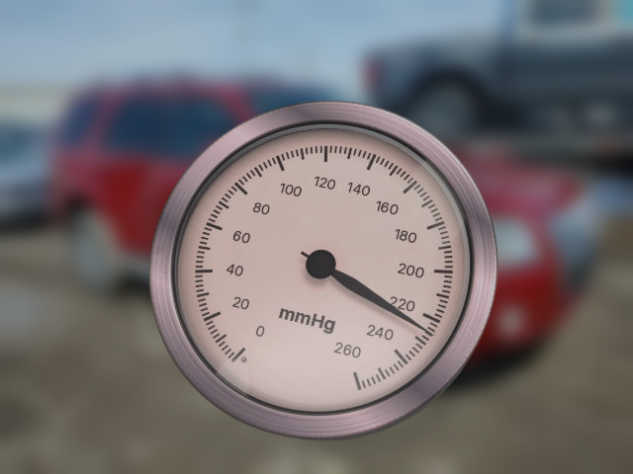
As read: 226
